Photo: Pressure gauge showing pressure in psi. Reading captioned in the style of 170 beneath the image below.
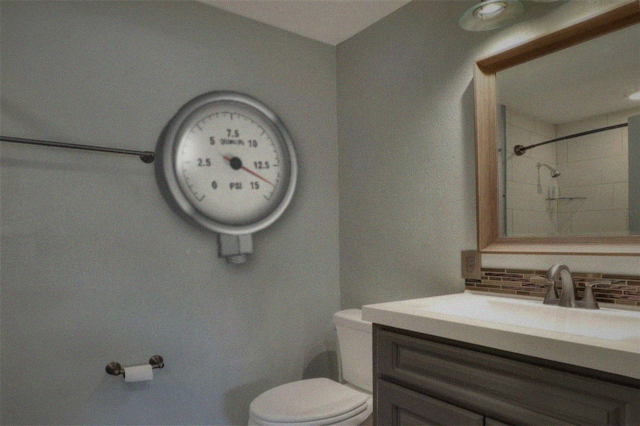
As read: 14
